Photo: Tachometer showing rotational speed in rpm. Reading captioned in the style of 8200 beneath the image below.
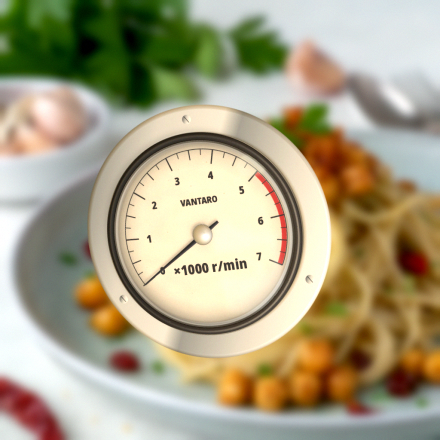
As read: 0
